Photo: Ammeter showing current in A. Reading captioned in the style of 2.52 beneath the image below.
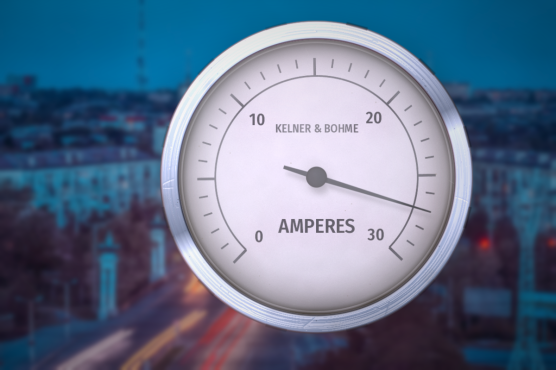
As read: 27
